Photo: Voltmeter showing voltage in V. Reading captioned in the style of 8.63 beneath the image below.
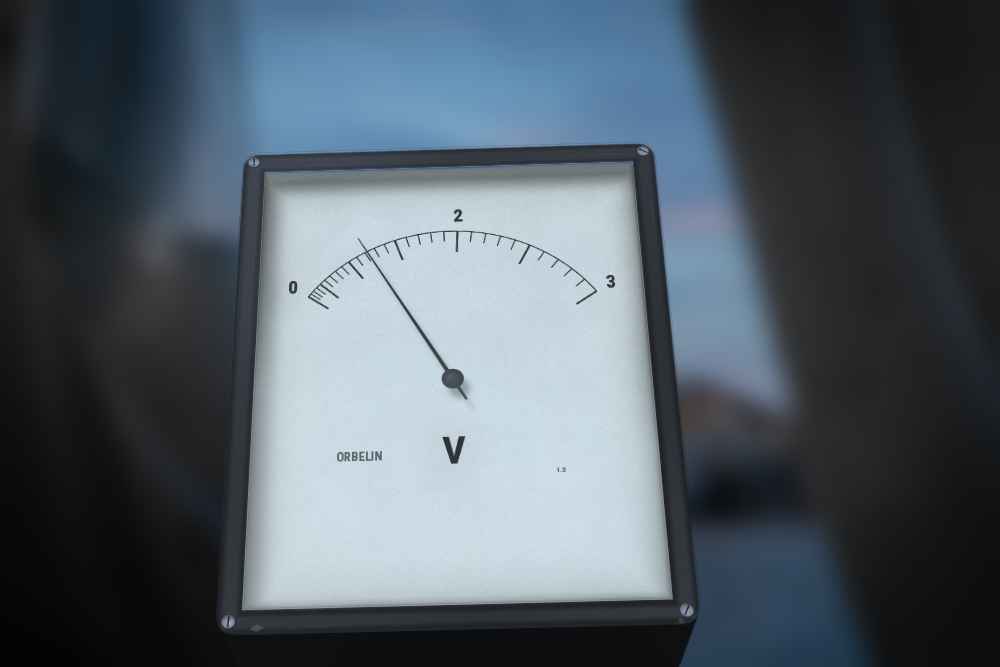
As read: 1.2
